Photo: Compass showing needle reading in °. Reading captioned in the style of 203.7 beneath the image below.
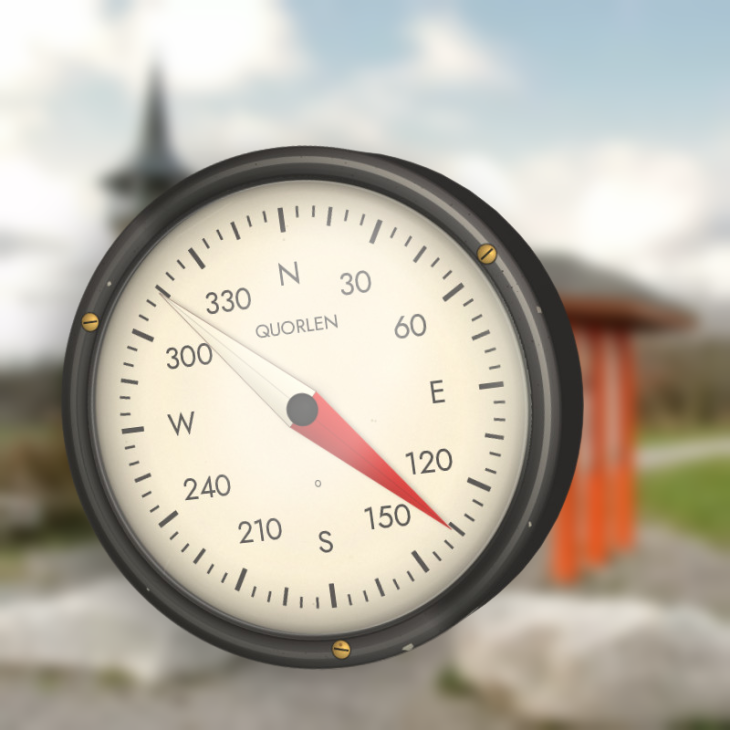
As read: 135
